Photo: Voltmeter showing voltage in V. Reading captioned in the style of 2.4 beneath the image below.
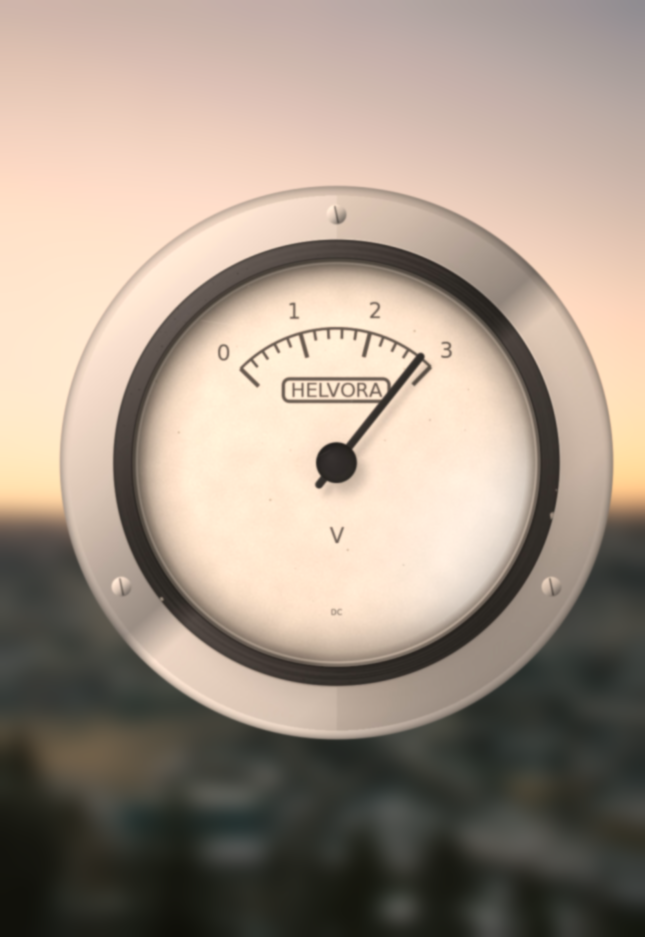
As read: 2.8
